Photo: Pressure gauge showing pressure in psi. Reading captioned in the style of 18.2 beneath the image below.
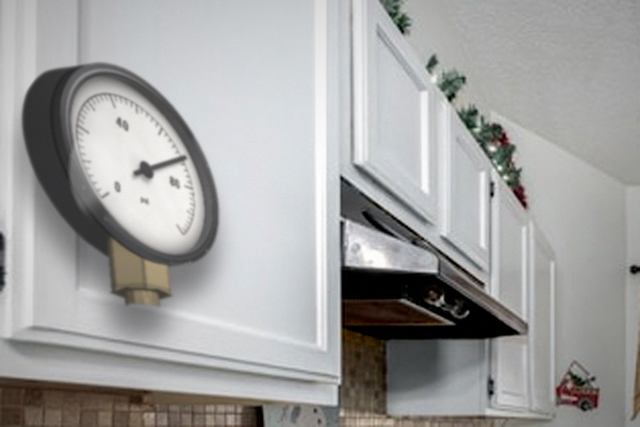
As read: 70
